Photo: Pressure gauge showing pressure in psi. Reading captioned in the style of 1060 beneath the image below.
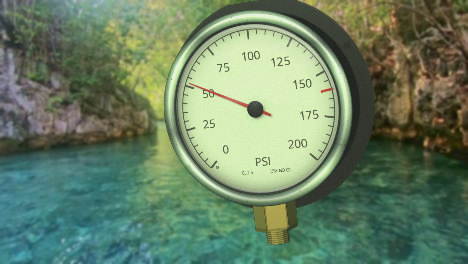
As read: 52.5
